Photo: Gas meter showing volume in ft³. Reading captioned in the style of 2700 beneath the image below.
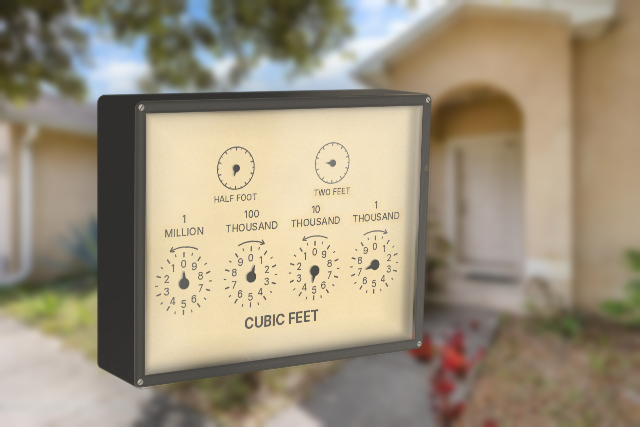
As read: 4700
